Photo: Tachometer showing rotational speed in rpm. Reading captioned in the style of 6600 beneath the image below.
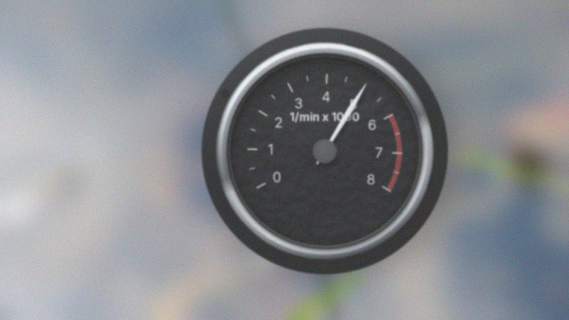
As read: 5000
